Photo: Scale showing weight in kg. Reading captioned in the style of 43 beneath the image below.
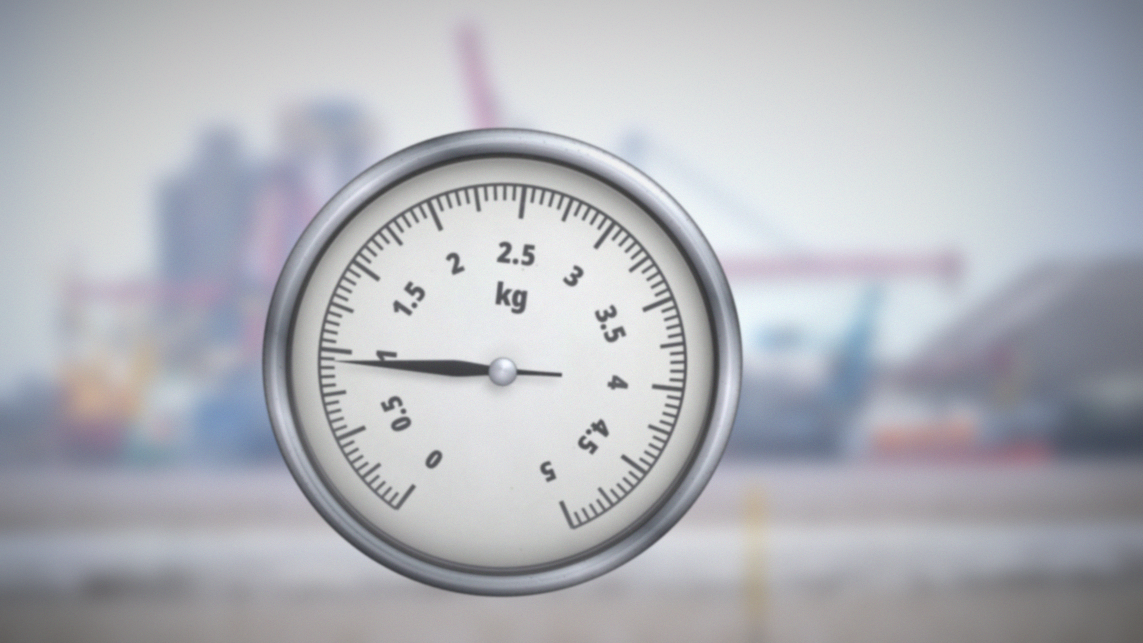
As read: 0.95
